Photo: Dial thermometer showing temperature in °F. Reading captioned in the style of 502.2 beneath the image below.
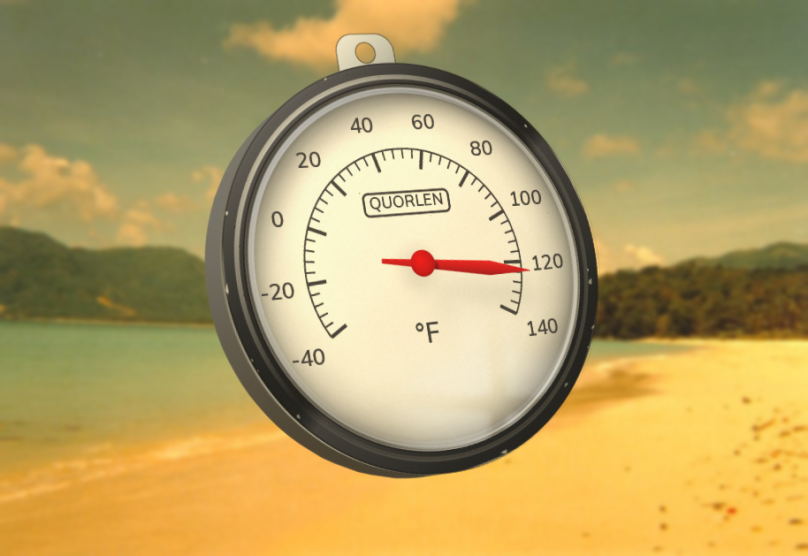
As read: 124
